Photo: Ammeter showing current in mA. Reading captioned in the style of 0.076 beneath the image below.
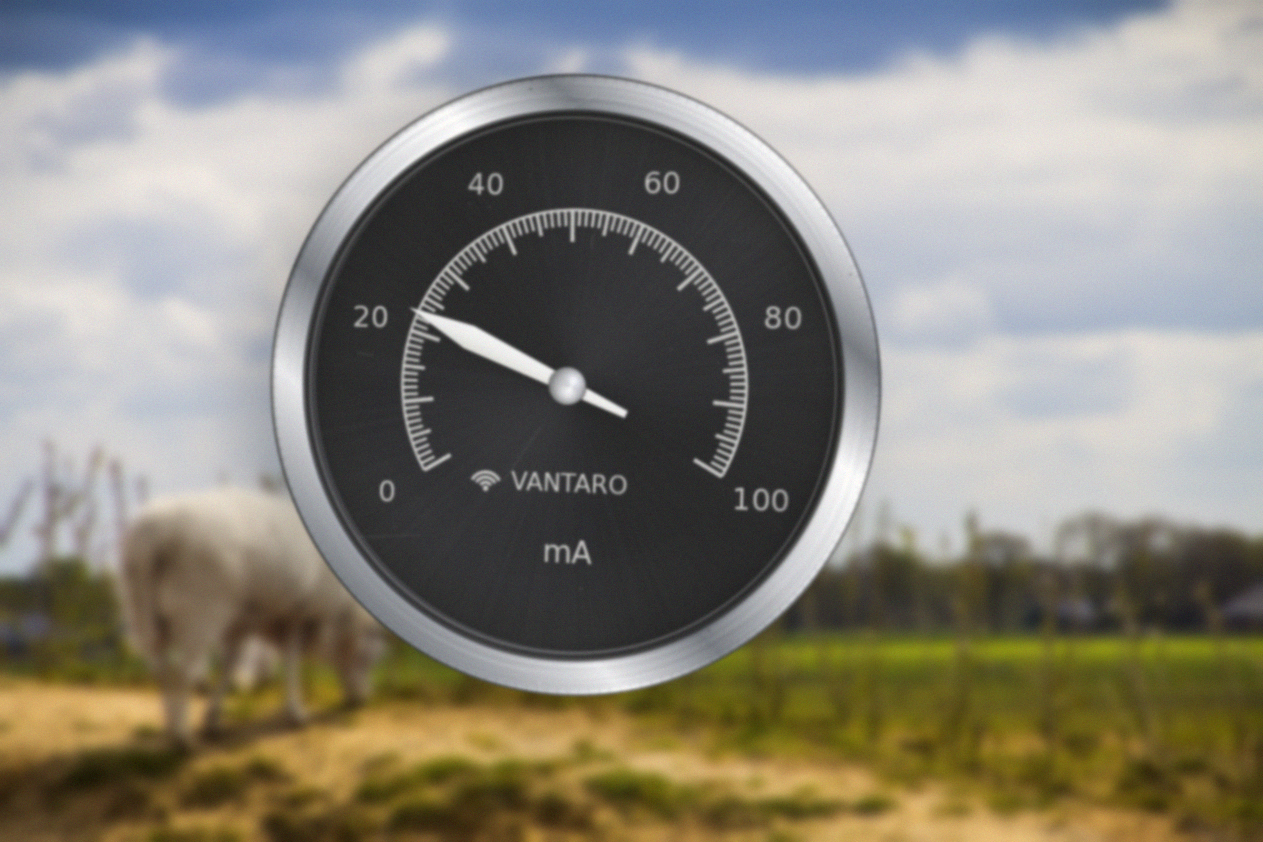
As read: 23
